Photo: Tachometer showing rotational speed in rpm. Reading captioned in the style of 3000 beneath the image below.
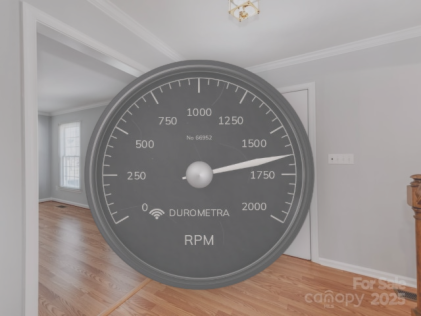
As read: 1650
